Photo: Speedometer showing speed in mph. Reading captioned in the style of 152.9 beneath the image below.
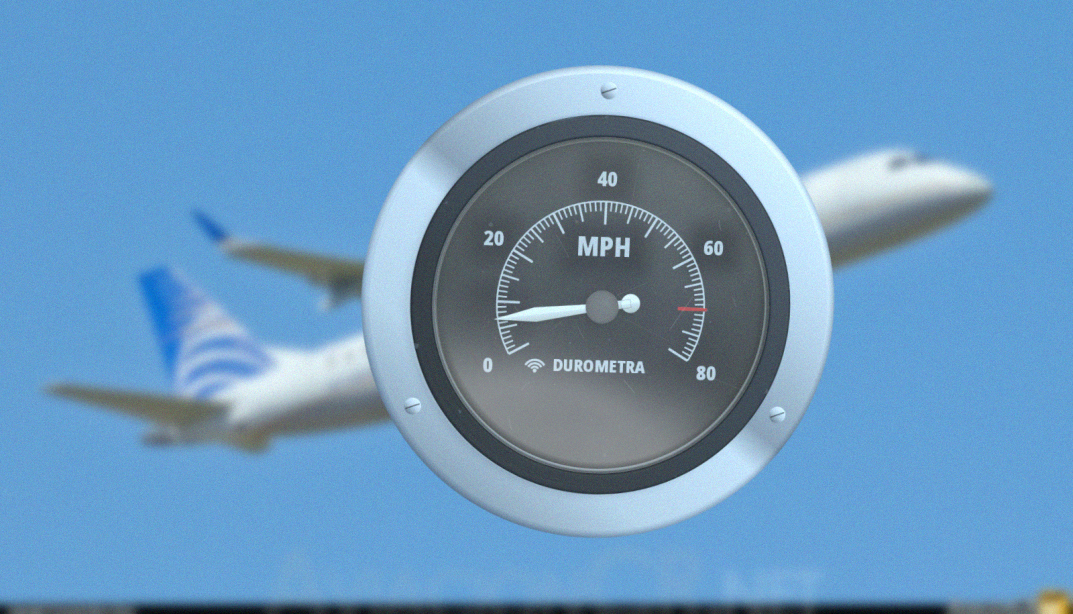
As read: 7
